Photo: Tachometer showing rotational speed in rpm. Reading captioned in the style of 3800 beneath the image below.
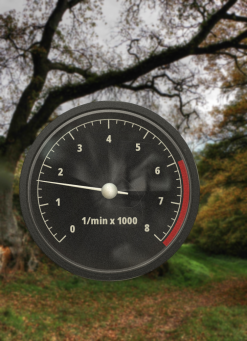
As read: 1600
